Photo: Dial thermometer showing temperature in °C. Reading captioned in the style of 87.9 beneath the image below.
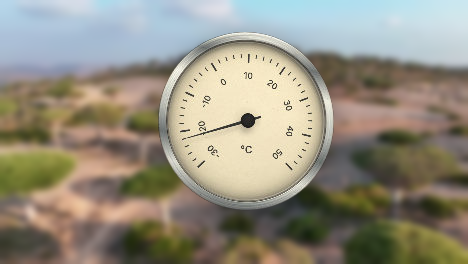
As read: -22
